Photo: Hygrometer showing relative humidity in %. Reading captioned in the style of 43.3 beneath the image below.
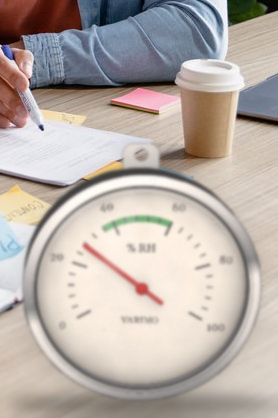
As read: 28
